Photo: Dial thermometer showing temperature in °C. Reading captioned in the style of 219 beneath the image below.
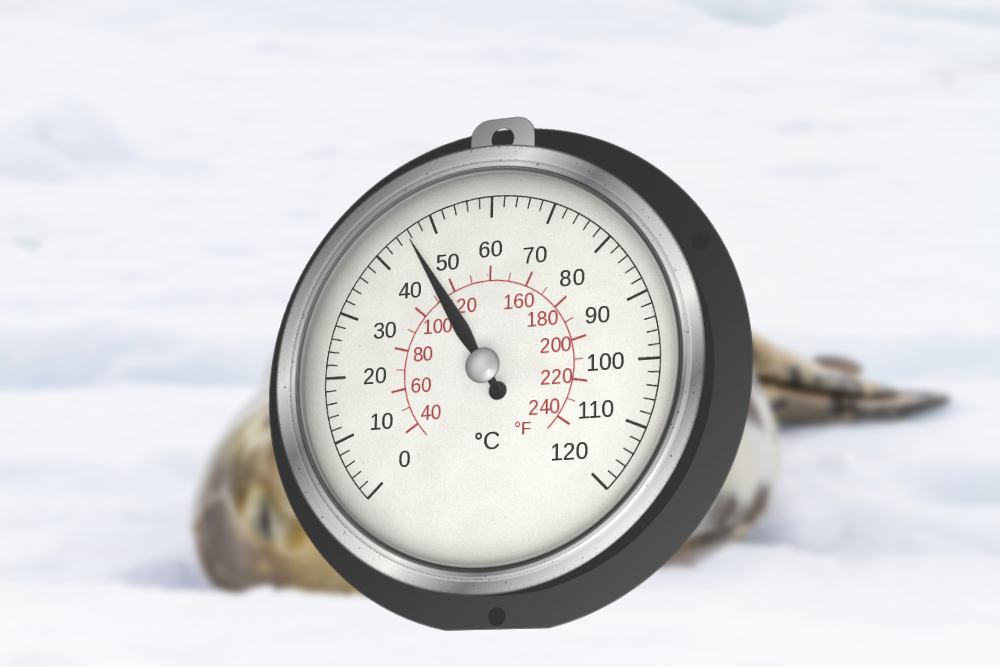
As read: 46
